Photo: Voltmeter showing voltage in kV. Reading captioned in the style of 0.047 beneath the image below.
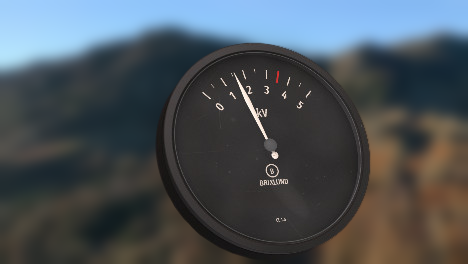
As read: 1.5
